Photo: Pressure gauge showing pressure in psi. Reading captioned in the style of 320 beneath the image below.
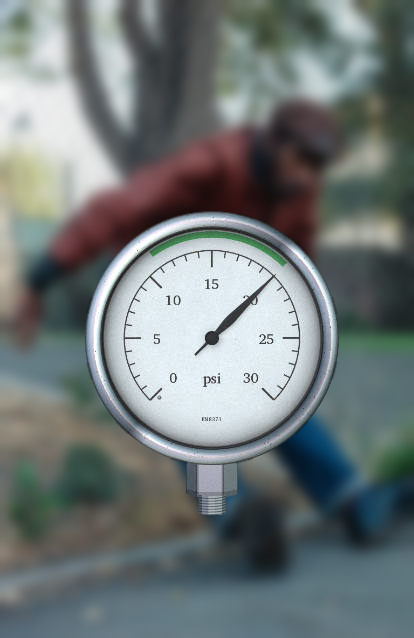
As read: 20
